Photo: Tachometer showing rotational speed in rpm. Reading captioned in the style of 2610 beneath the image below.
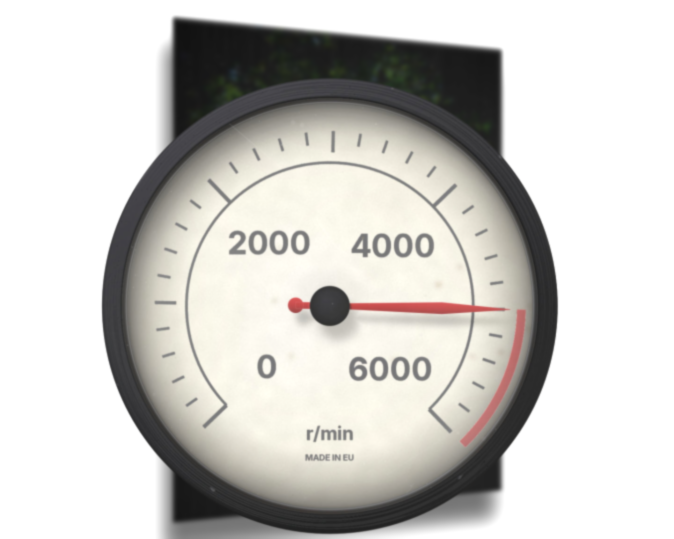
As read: 5000
